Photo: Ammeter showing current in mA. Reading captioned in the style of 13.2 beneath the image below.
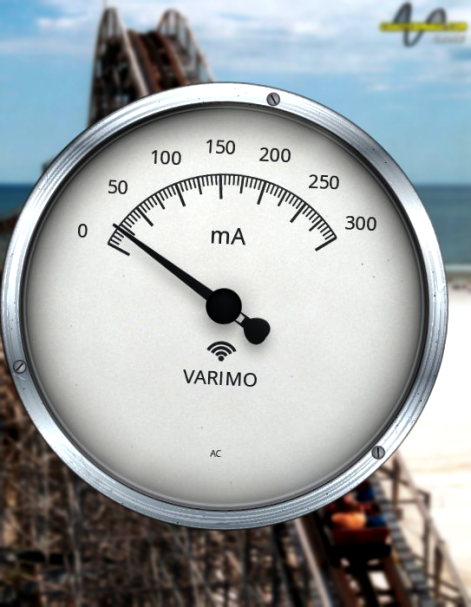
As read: 20
